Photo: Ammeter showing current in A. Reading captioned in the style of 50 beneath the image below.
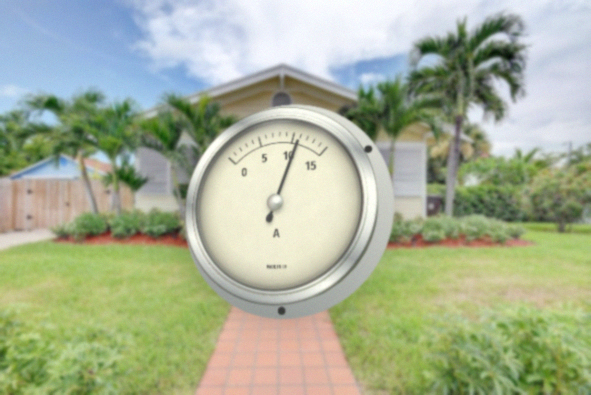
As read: 11
